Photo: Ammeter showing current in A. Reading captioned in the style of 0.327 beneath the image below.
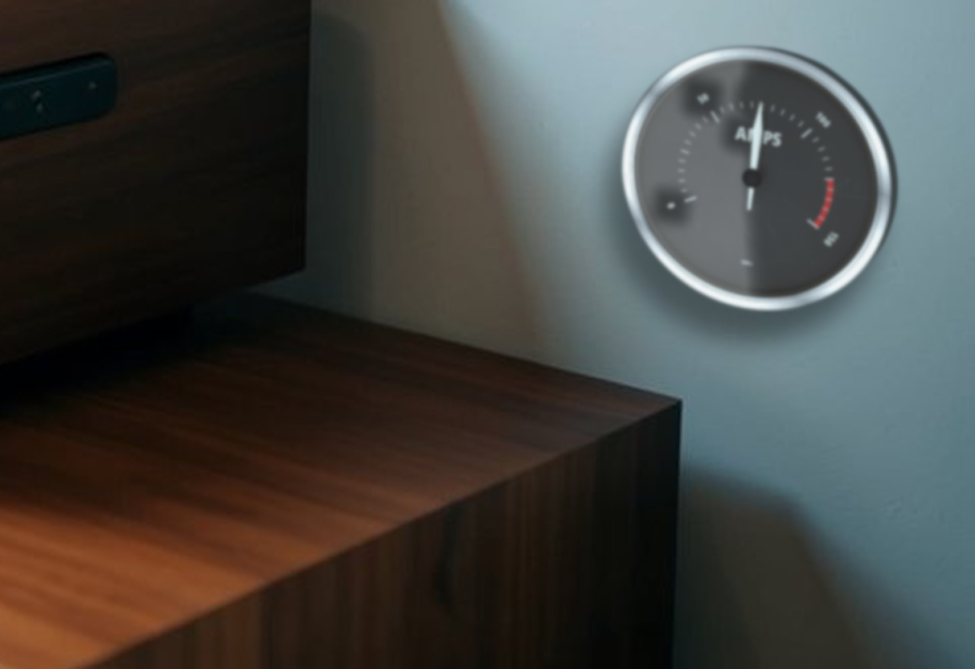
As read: 75
